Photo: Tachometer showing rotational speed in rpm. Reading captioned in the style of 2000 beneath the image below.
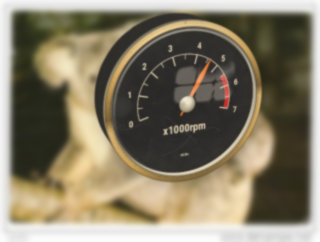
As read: 4500
